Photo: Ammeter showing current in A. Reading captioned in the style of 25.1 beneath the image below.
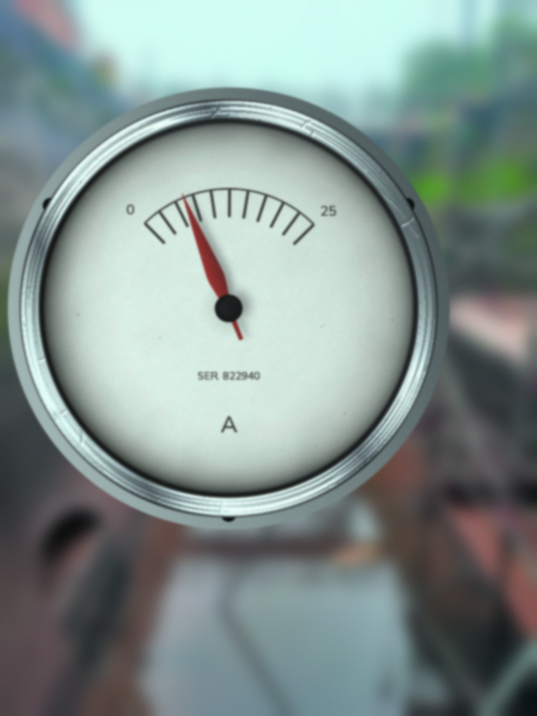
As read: 6.25
